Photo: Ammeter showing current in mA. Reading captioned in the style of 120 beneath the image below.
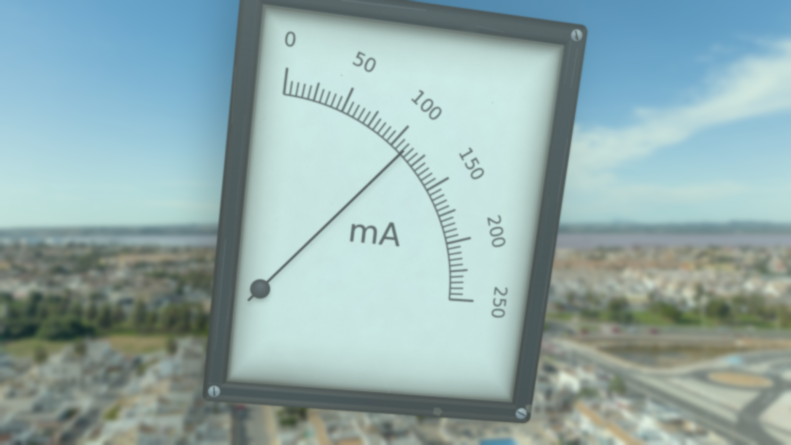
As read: 110
